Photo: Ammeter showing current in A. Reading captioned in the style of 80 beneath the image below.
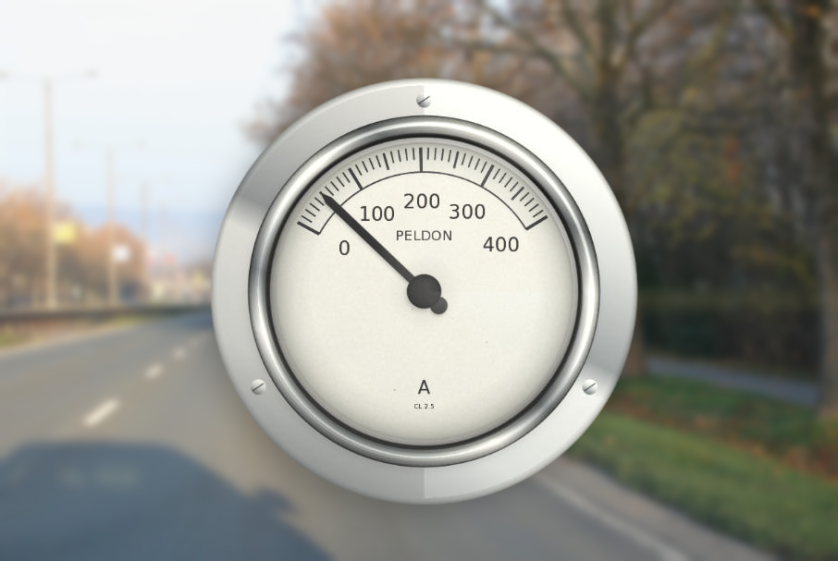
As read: 50
